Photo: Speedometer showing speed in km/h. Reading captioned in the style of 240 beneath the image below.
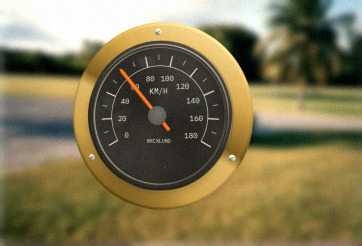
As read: 60
